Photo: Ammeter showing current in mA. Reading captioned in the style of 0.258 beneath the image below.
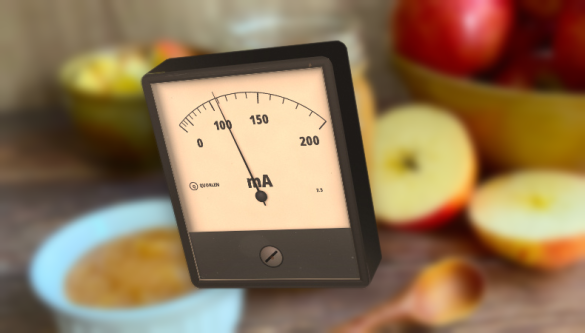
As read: 110
